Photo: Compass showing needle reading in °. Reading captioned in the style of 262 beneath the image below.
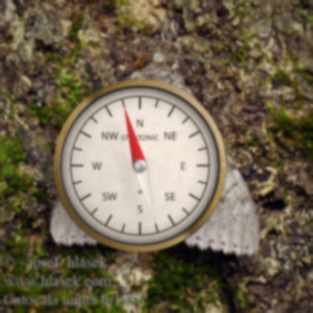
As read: 345
